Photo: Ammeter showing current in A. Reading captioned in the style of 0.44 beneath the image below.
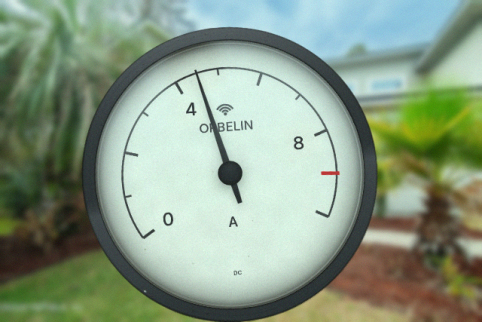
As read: 4.5
